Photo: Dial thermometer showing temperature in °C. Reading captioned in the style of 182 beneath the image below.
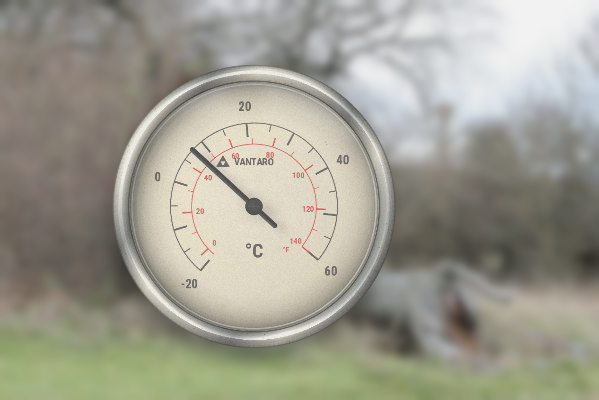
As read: 7.5
